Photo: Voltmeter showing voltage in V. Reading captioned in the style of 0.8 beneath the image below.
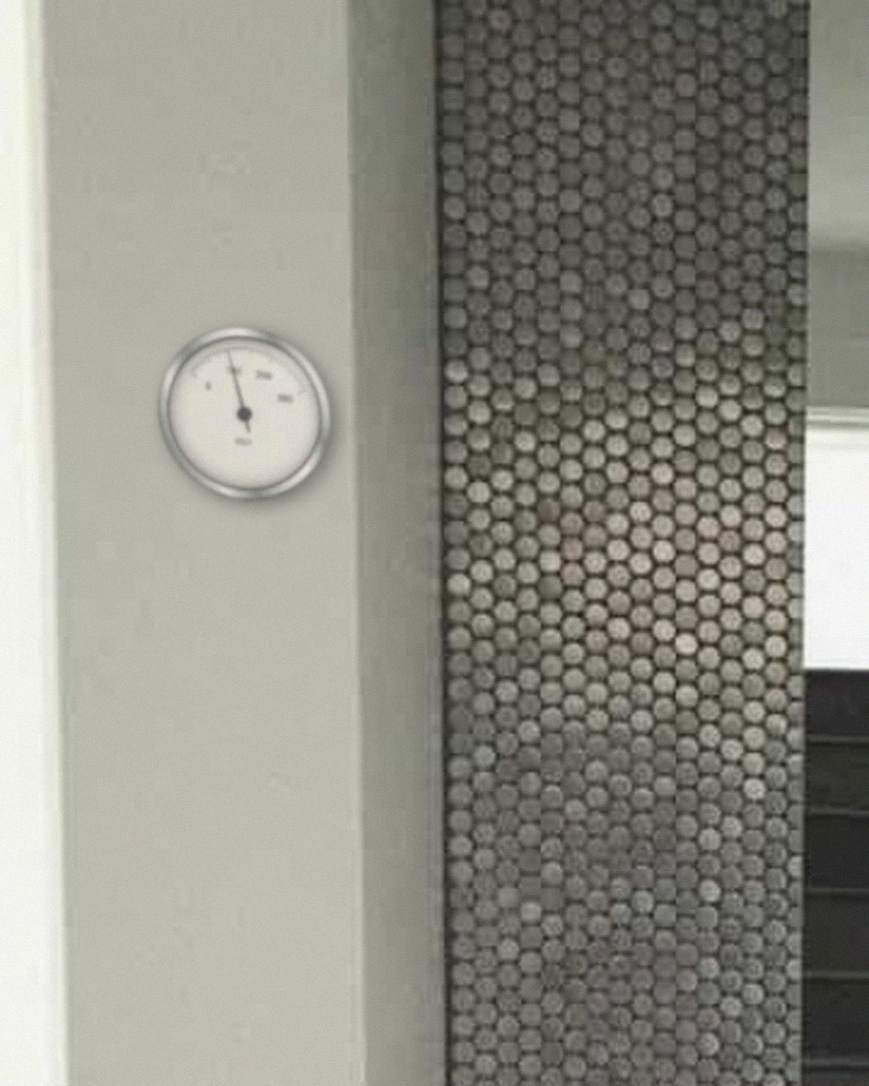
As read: 100
